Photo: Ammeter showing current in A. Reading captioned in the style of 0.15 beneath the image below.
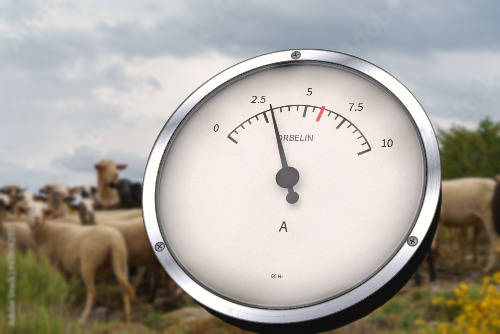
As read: 3
